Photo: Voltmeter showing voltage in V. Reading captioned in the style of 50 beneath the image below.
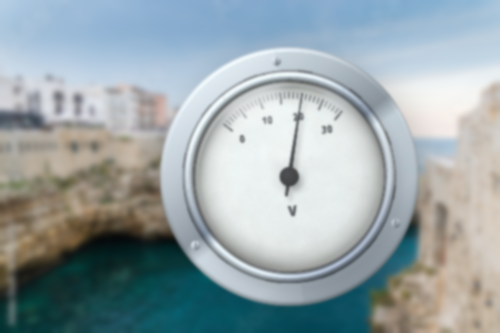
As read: 20
